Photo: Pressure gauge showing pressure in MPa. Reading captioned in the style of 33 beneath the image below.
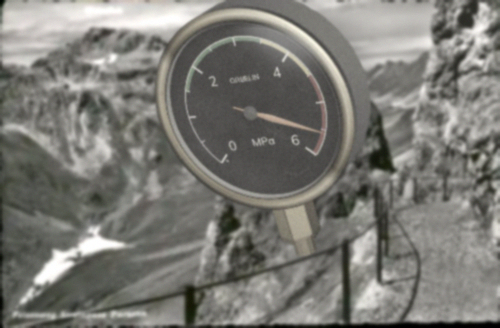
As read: 5.5
